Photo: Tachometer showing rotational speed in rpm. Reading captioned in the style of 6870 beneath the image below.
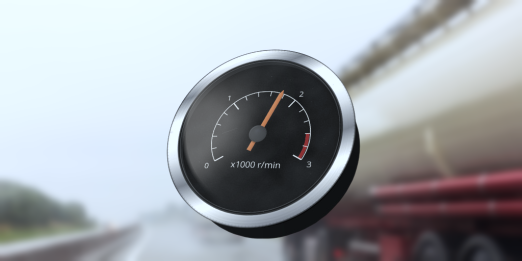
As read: 1800
